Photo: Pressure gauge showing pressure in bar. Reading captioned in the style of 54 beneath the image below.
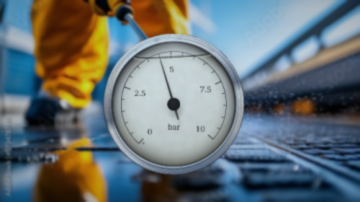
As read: 4.5
